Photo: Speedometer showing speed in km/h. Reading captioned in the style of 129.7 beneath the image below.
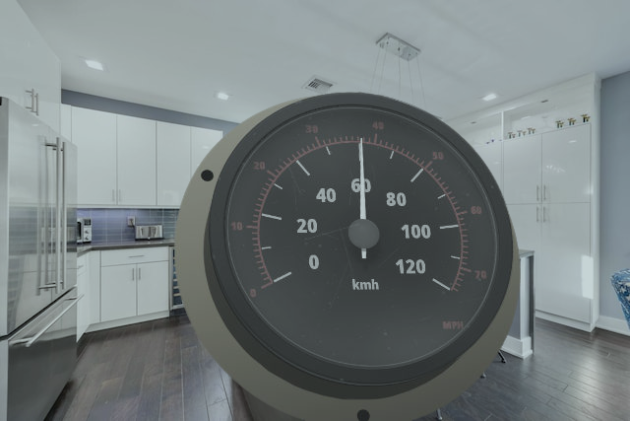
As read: 60
